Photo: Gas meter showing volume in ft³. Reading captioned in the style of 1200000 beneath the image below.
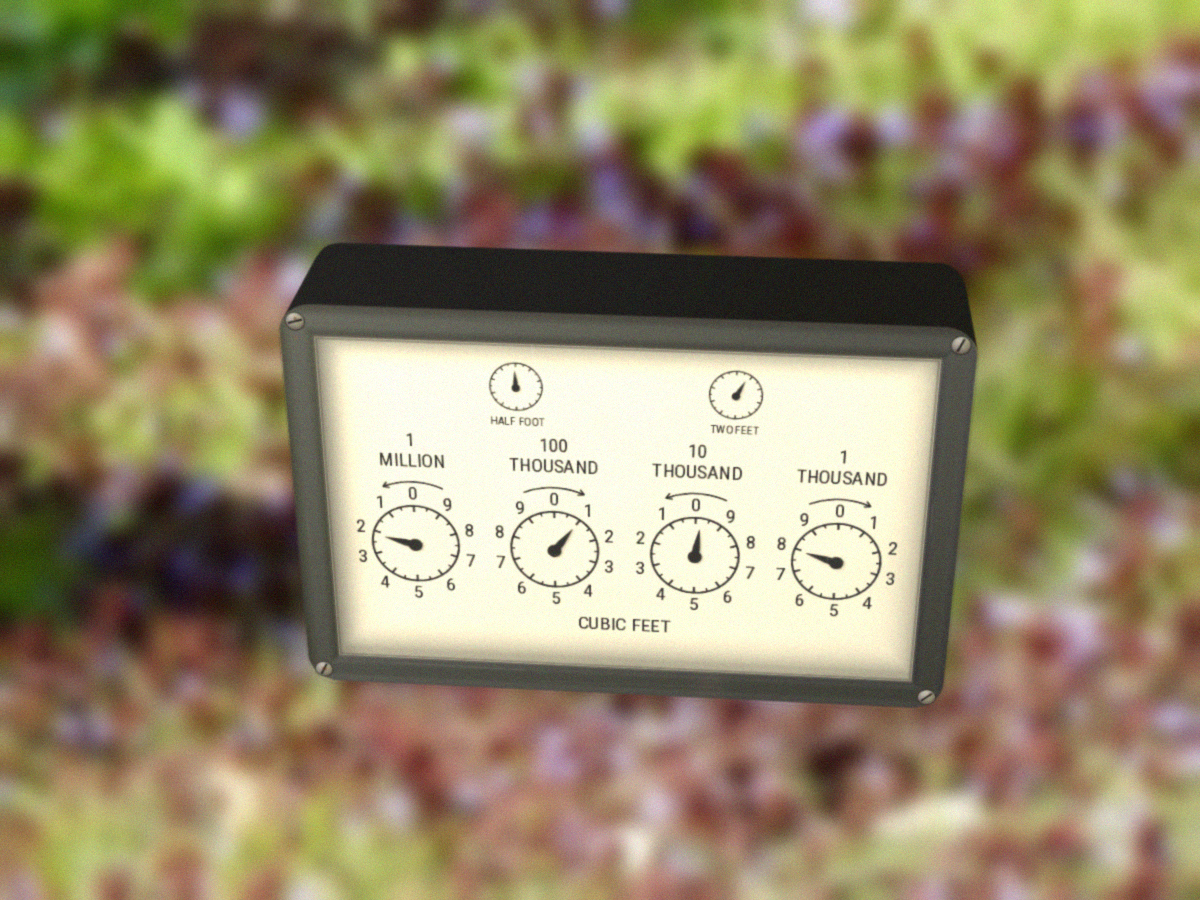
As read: 209800
